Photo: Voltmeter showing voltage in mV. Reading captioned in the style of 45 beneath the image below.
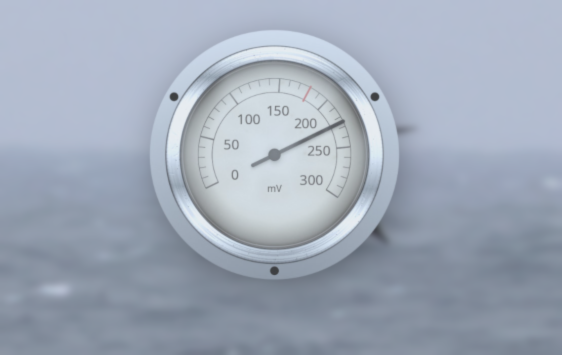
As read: 225
